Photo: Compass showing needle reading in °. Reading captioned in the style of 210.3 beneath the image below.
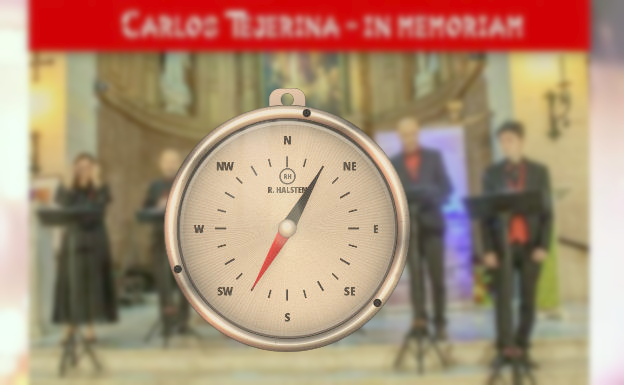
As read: 210
